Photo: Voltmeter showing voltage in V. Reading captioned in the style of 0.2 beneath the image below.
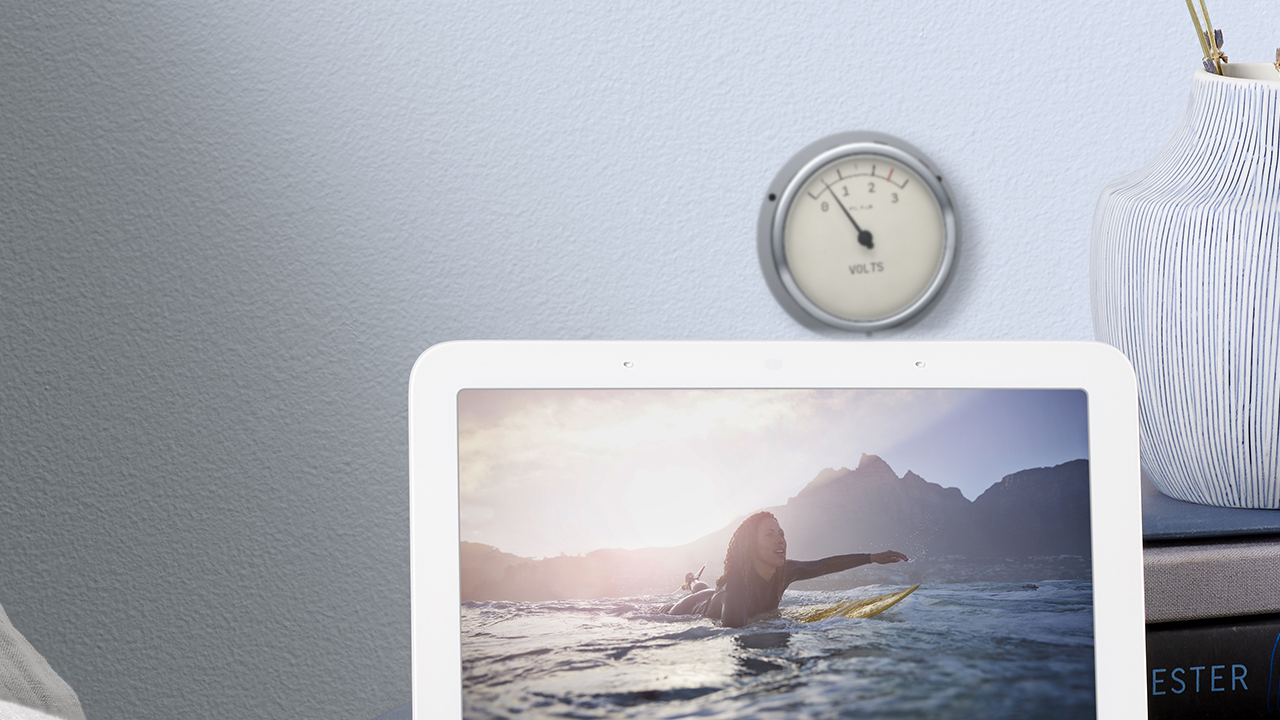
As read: 0.5
